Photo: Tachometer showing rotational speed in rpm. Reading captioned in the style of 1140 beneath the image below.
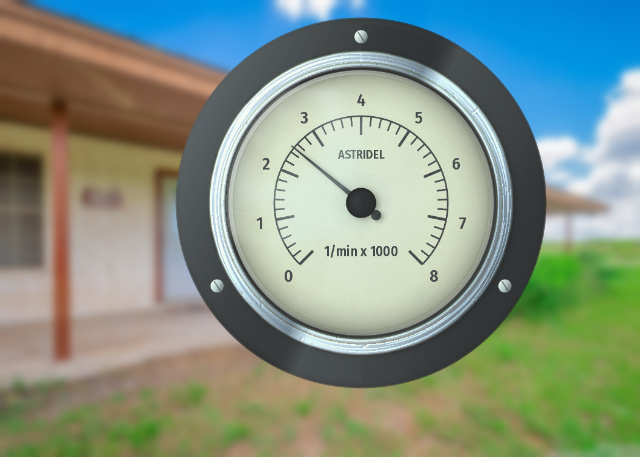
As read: 2500
